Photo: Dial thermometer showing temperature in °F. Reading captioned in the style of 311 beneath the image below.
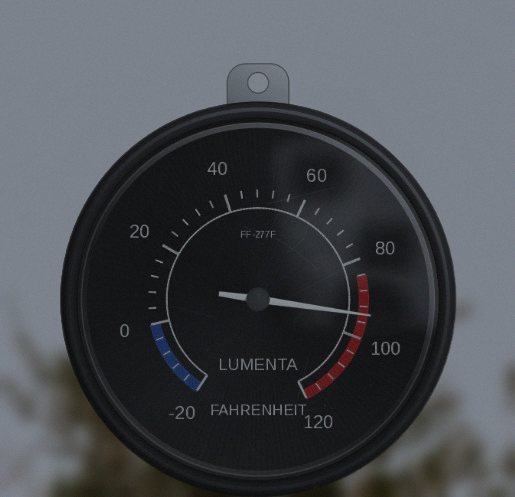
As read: 94
